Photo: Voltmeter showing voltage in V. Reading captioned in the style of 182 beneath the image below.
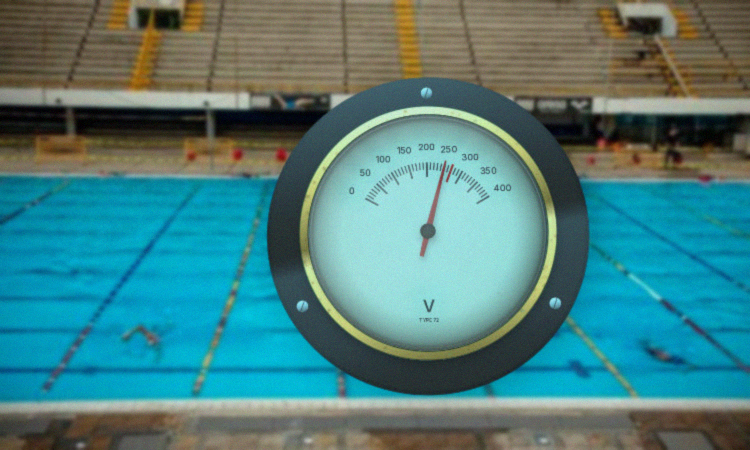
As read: 250
